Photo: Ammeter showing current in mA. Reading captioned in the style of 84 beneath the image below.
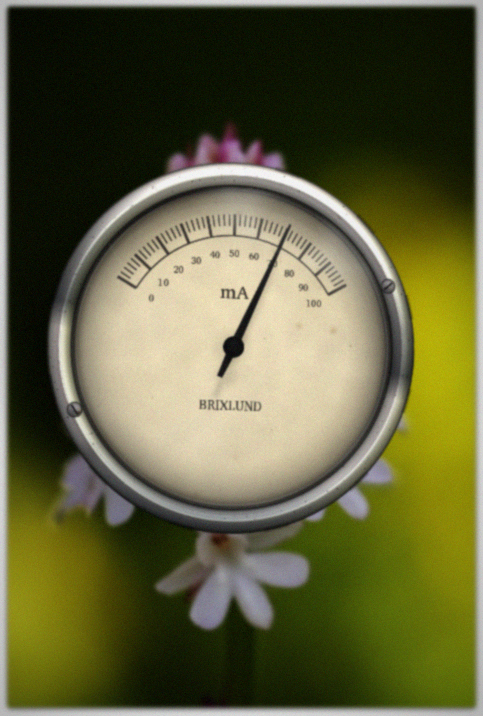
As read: 70
